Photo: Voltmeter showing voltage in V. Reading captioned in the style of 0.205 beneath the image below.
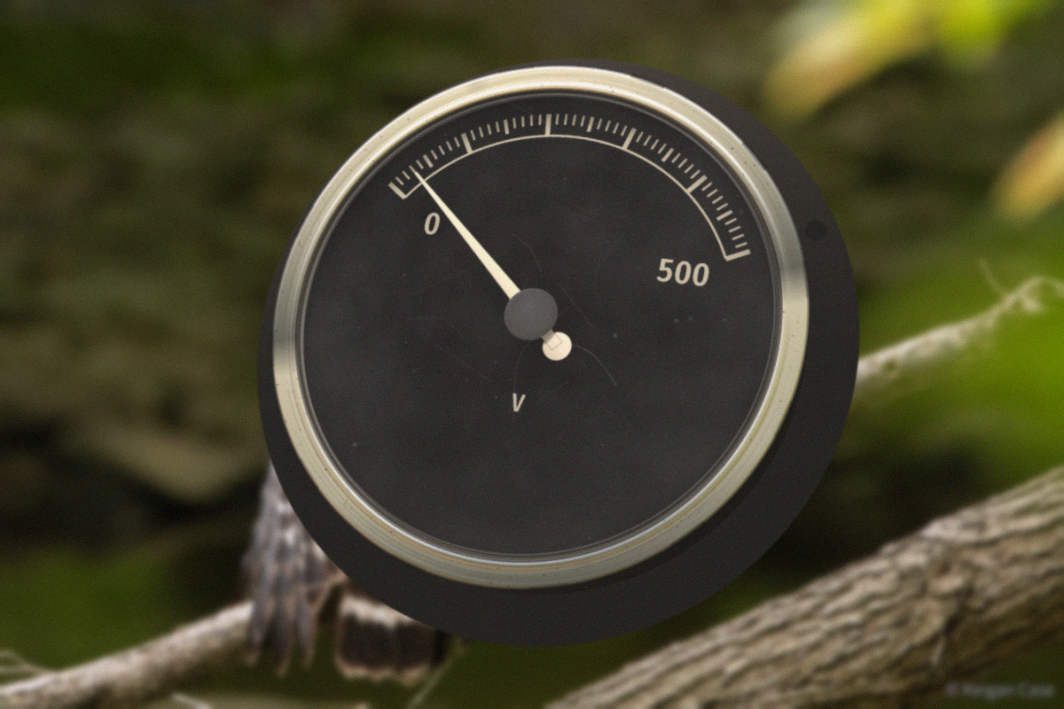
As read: 30
